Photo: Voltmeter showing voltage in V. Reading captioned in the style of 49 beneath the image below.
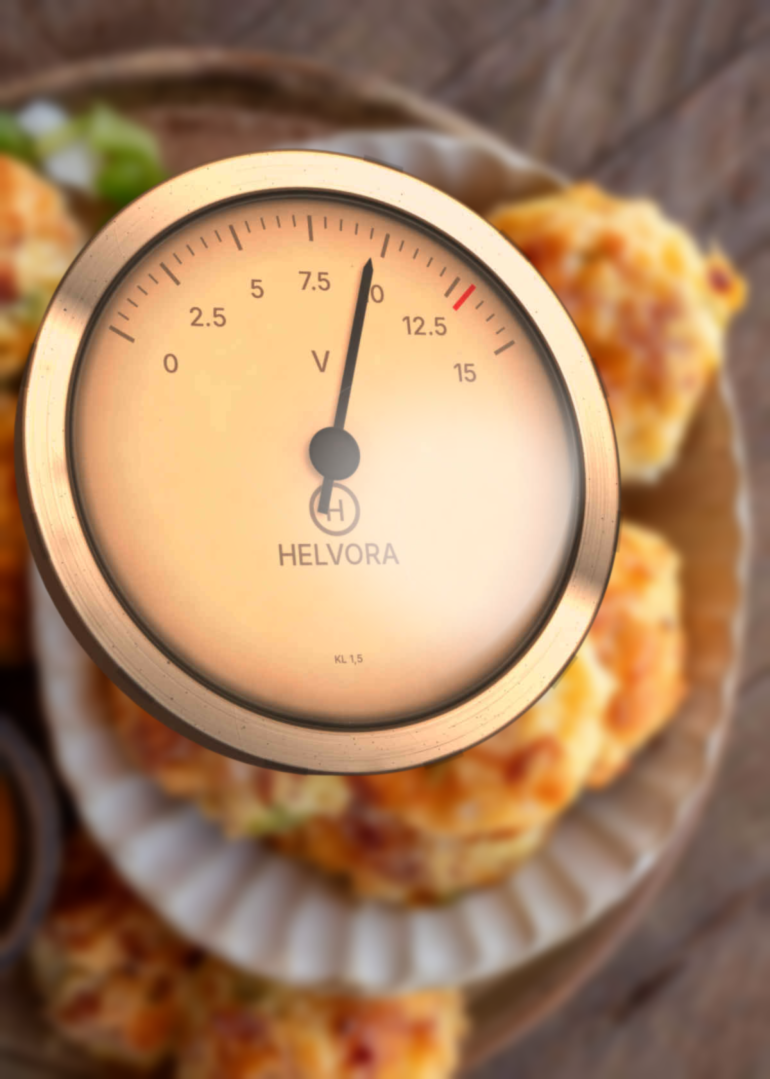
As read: 9.5
